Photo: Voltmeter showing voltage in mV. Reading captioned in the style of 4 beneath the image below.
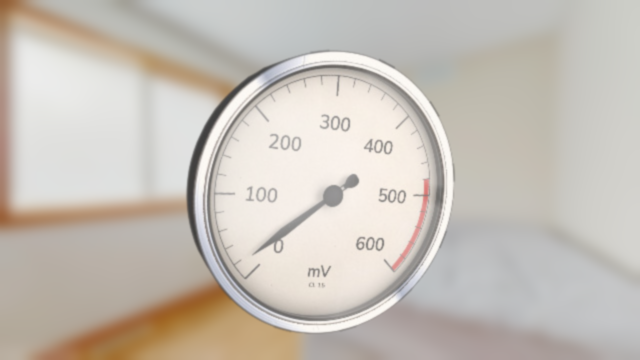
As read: 20
